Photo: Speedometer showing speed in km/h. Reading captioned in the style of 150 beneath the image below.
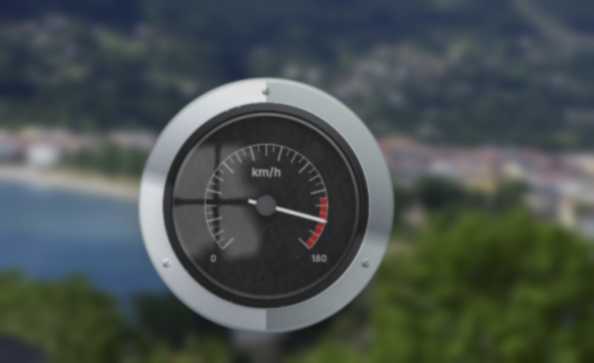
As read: 160
